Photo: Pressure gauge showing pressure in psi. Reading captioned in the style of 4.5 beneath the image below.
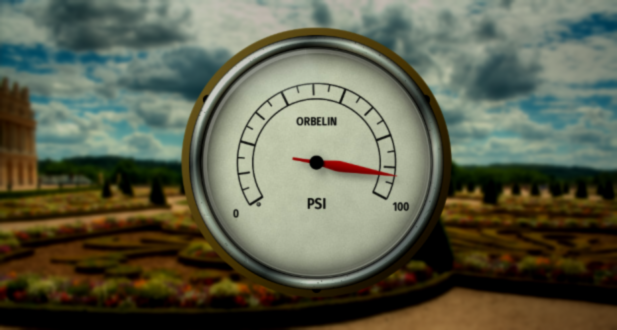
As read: 92.5
